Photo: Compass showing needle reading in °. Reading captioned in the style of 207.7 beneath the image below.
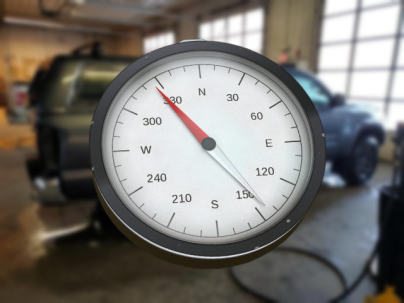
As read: 325
